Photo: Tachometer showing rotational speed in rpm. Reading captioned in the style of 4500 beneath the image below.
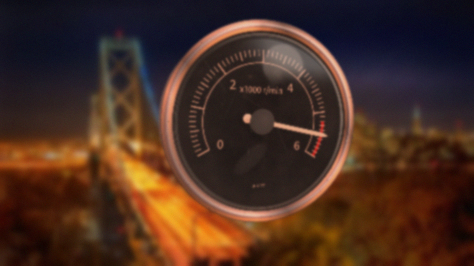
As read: 5500
